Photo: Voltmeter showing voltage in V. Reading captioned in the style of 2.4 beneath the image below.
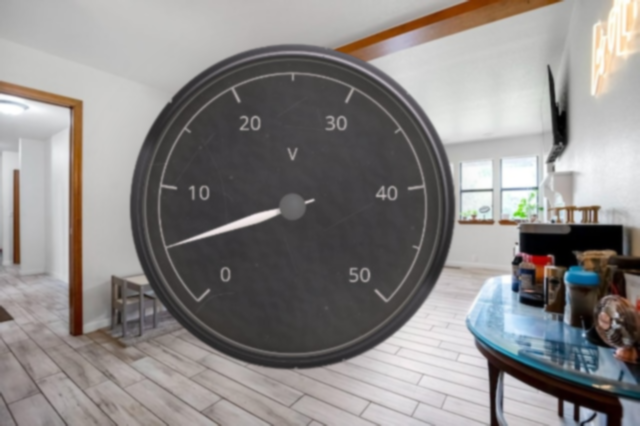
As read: 5
